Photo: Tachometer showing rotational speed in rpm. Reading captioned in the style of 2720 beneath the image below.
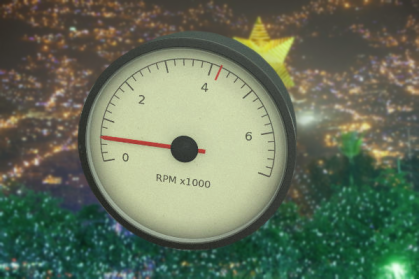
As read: 600
